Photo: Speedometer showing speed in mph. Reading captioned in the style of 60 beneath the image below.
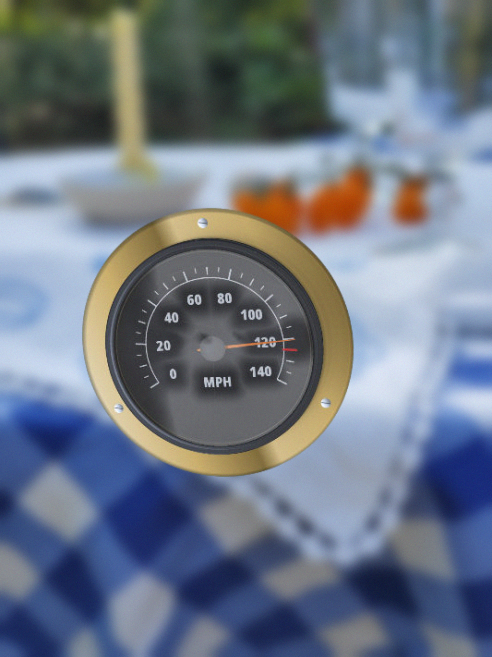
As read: 120
